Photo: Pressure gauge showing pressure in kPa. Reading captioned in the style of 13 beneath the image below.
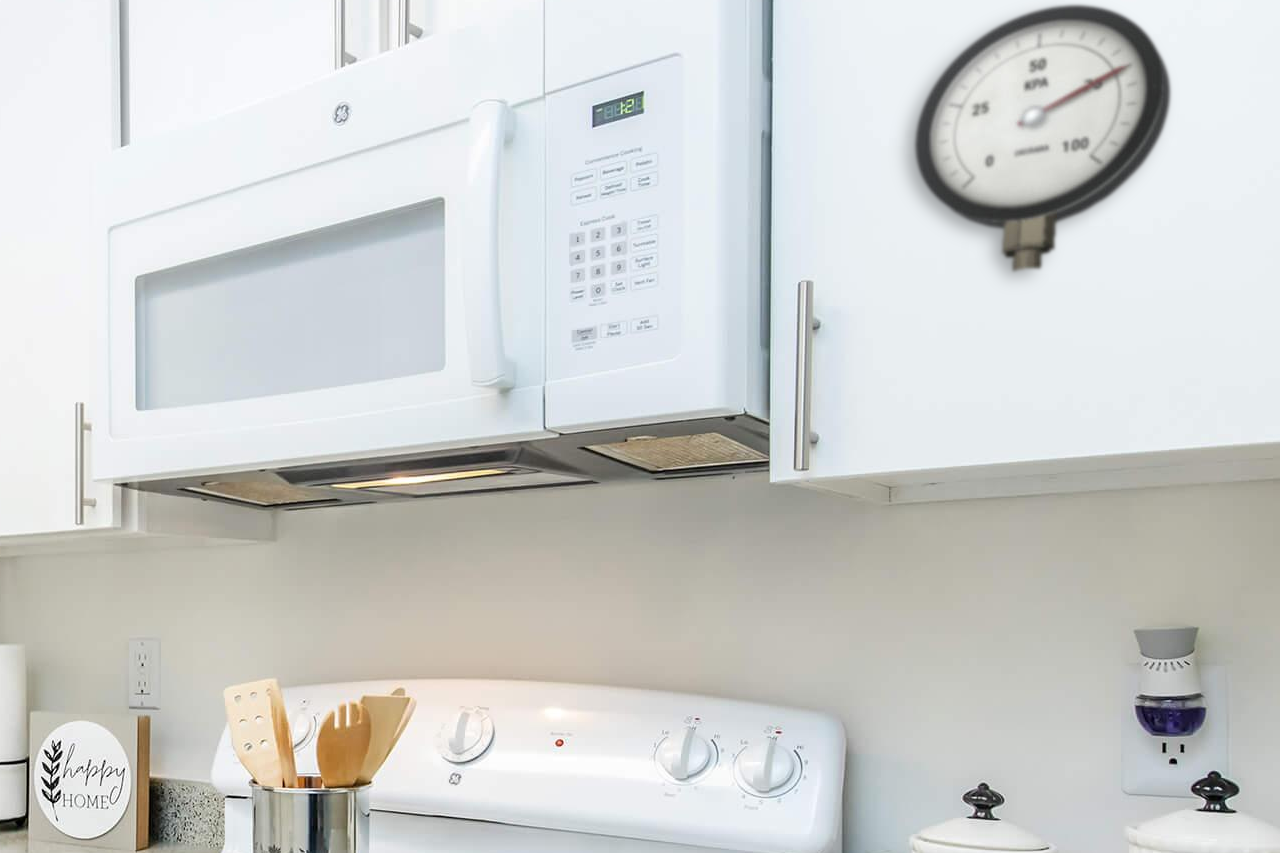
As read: 75
